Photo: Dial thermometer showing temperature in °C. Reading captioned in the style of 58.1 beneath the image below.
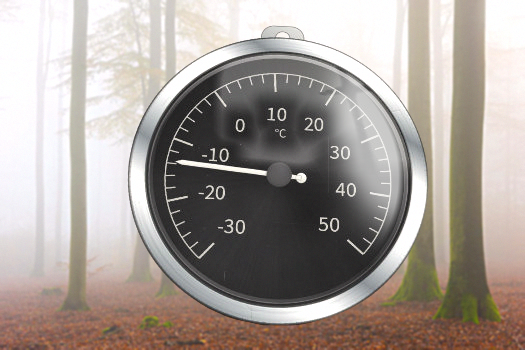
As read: -14
